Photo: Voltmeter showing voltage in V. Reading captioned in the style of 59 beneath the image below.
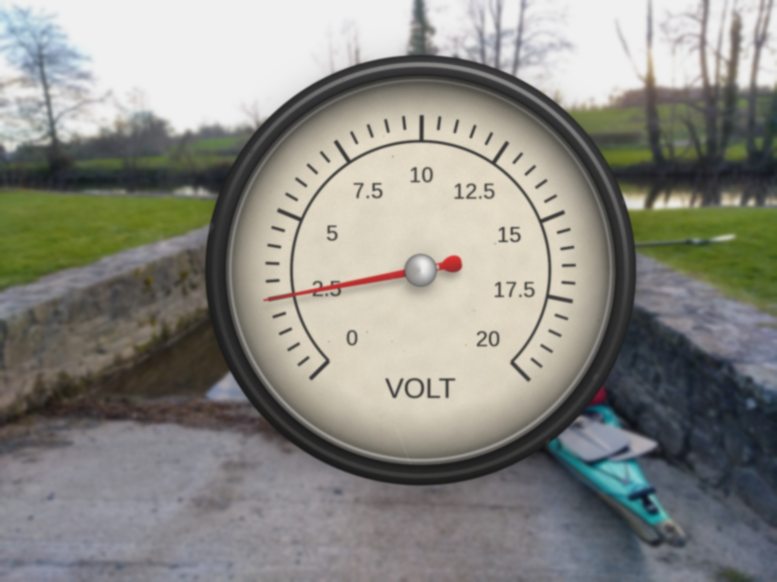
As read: 2.5
